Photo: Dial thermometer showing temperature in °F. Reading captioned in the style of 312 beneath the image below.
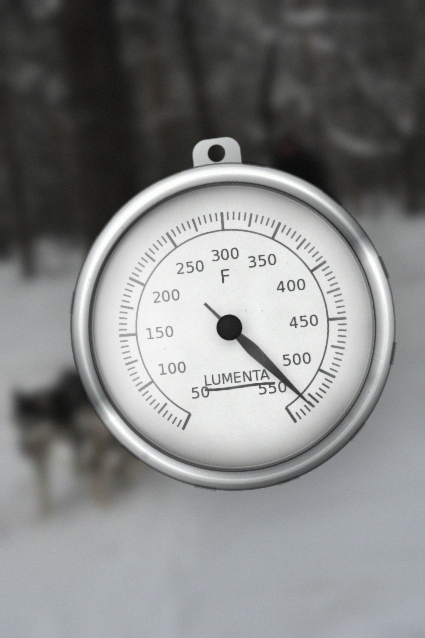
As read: 530
